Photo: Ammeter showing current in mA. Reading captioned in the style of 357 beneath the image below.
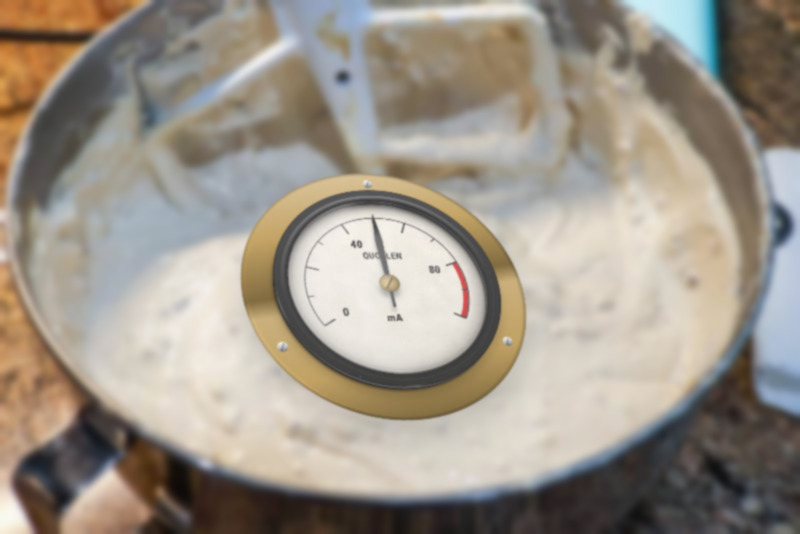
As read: 50
